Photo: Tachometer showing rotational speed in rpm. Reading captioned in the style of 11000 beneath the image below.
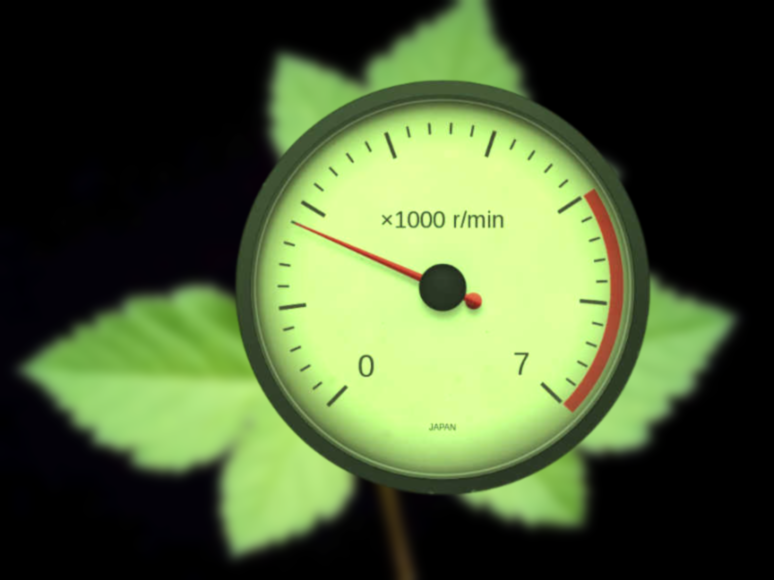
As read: 1800
